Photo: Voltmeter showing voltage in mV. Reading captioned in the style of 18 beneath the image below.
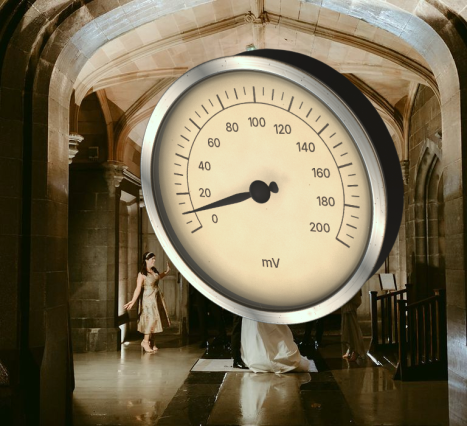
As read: 10
